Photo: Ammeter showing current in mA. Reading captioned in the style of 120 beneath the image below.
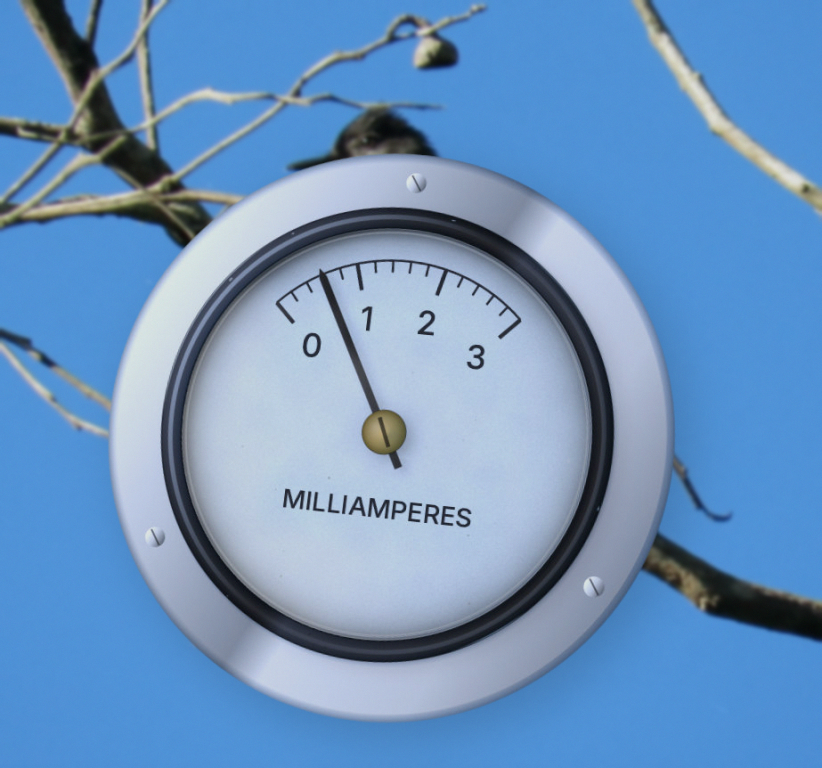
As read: 0.6
